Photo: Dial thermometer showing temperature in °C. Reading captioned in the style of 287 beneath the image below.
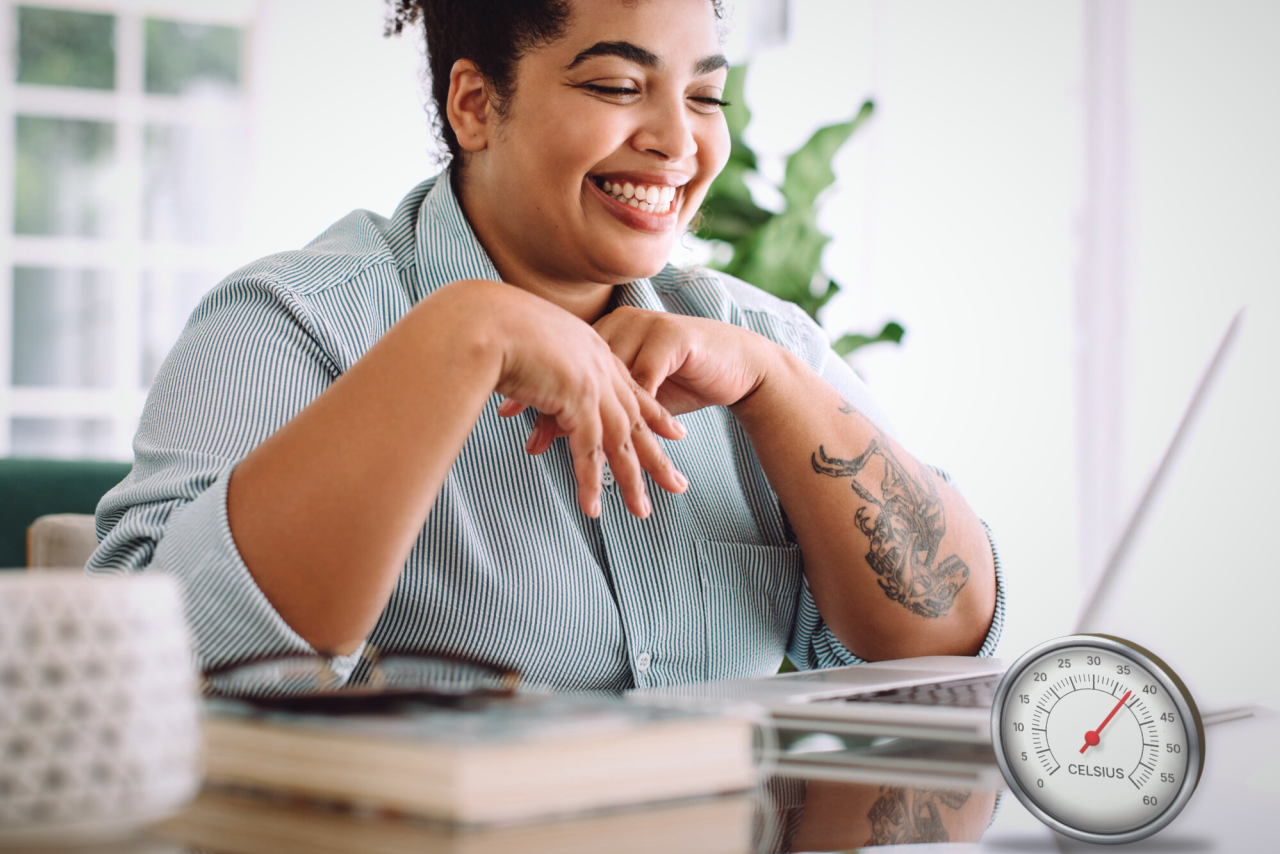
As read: 38
